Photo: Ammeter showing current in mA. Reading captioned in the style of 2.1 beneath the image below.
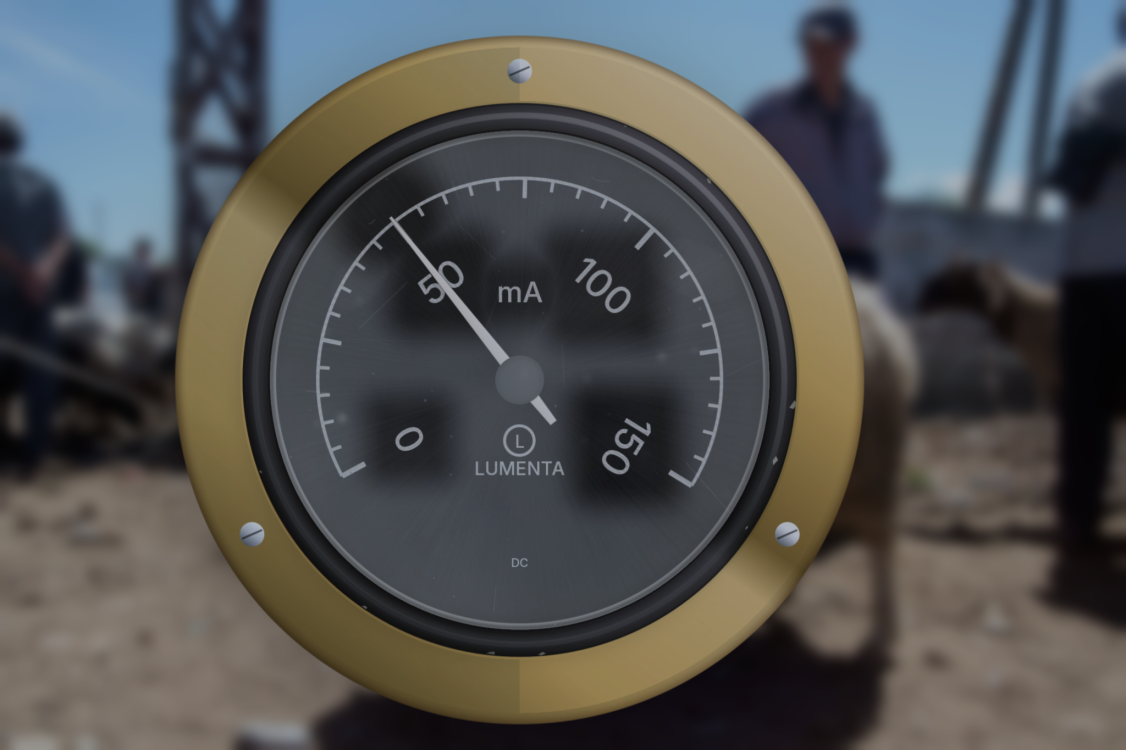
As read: 50
